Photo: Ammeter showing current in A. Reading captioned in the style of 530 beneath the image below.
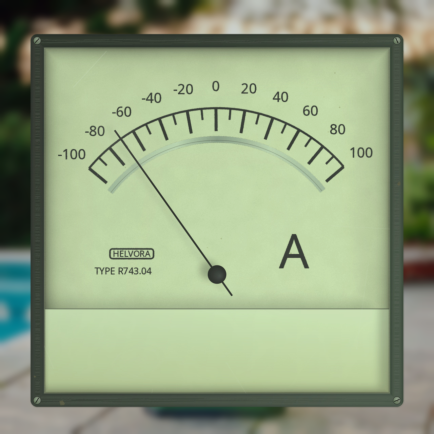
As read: -70
